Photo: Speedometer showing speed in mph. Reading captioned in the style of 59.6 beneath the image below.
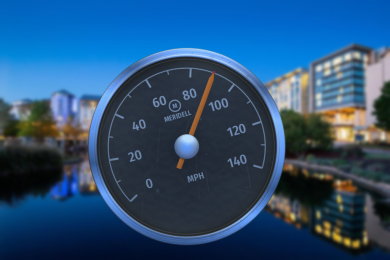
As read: 90
